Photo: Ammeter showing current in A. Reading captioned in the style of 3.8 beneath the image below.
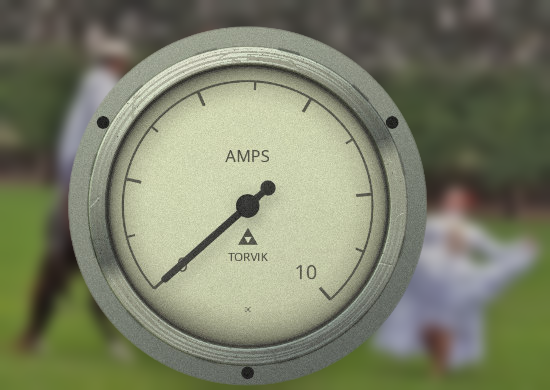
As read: 0
